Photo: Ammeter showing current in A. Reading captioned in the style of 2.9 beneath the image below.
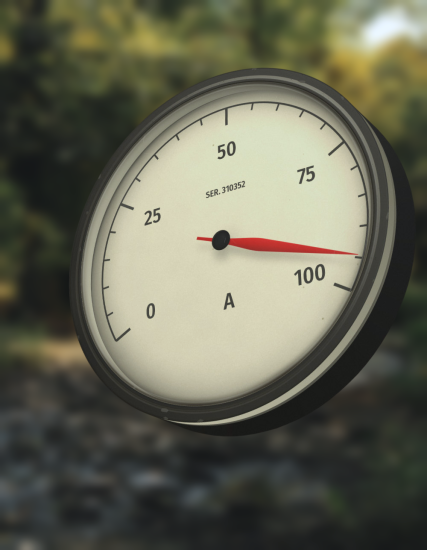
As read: 95
